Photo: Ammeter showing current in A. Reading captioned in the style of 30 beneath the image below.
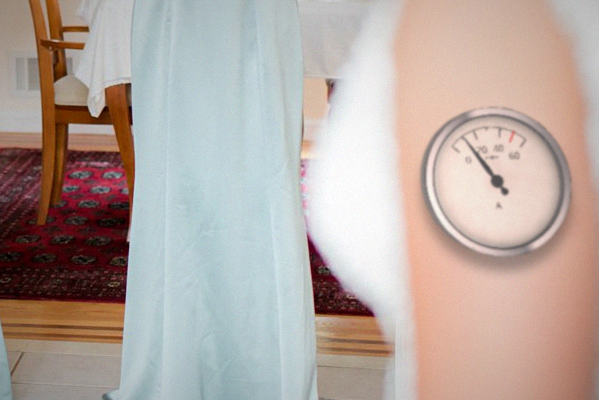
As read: 10
